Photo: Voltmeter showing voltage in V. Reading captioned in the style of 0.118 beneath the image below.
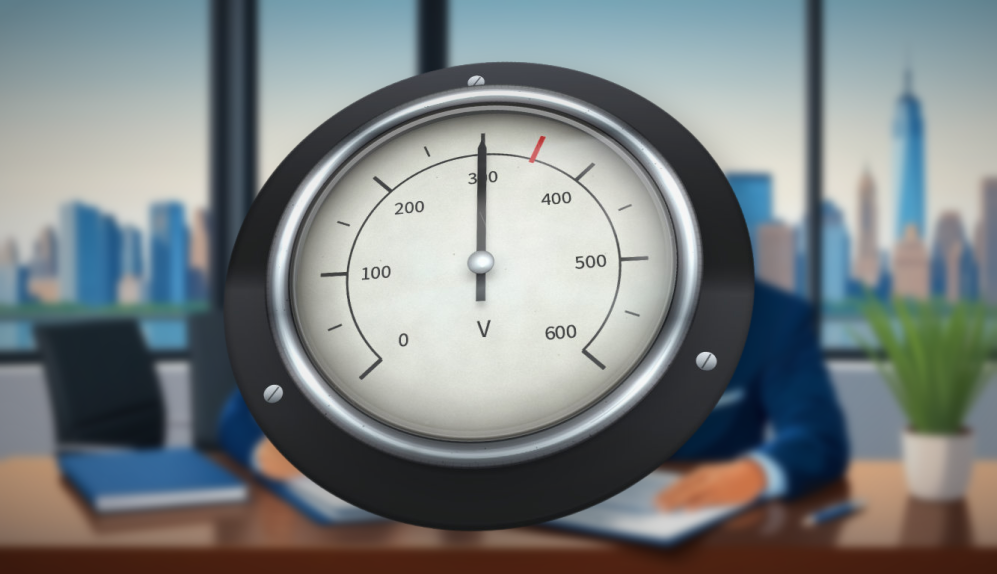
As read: 300
